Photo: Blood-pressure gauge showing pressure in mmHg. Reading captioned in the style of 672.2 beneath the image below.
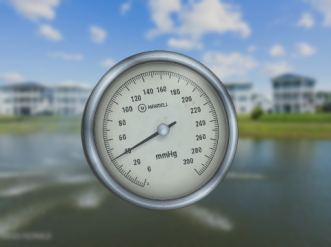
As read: 40
